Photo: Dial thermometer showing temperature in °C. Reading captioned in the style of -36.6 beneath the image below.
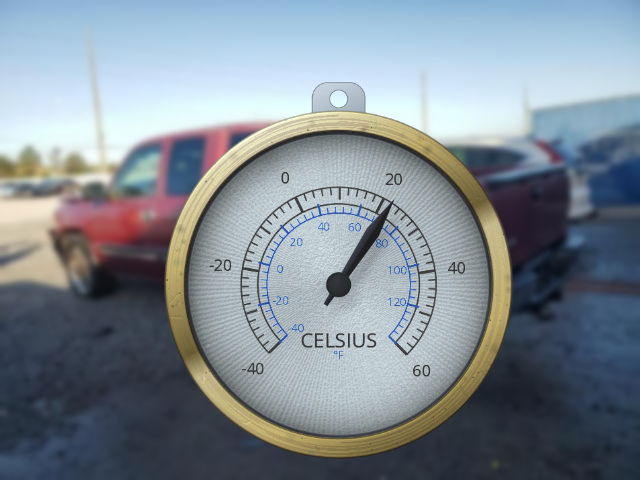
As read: 22
